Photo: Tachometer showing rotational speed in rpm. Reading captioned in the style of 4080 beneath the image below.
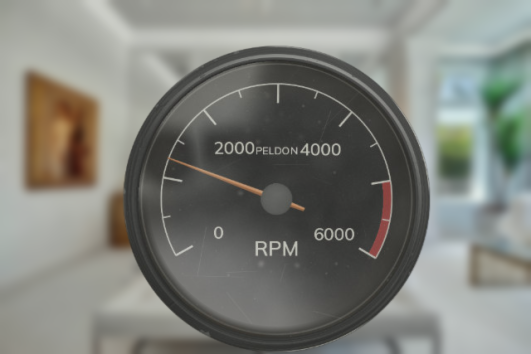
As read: 1250
